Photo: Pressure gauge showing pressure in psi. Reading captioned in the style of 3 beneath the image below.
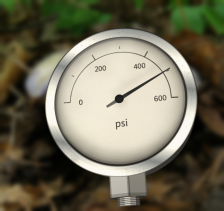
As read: 500
